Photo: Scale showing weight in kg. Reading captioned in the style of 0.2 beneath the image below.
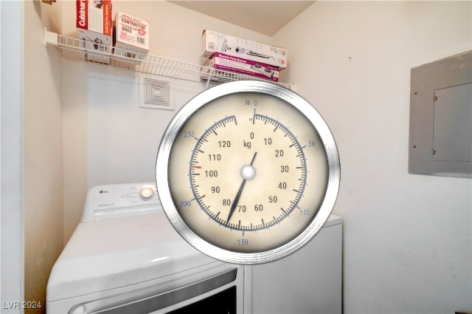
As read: 75
